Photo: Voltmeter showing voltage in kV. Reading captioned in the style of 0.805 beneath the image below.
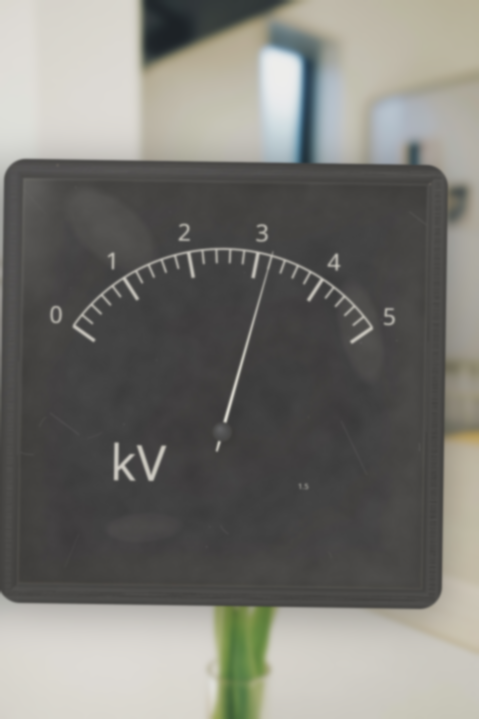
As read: 3.2
